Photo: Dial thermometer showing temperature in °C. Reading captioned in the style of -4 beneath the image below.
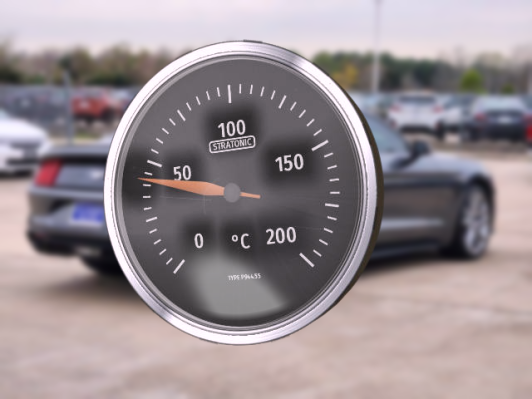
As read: 42.5
